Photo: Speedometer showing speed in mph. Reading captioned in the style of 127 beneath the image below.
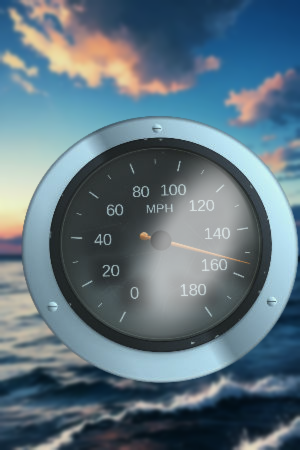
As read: 155
